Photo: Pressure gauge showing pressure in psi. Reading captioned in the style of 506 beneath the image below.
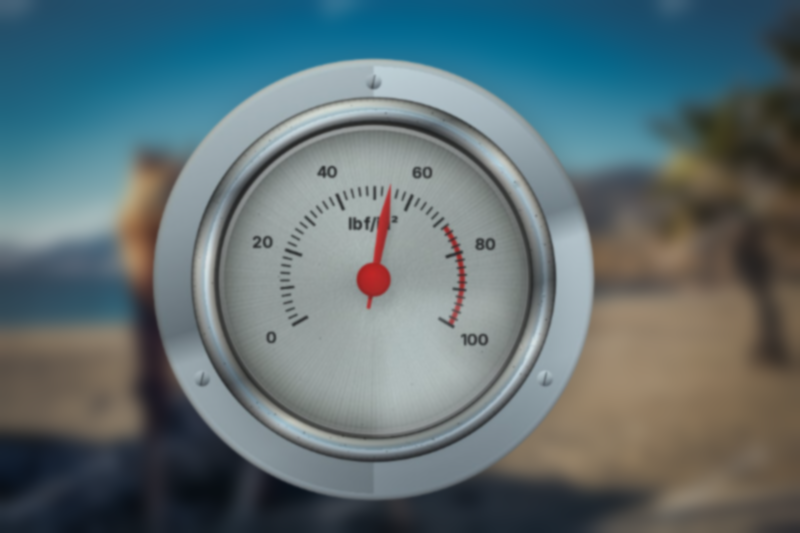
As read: 54
